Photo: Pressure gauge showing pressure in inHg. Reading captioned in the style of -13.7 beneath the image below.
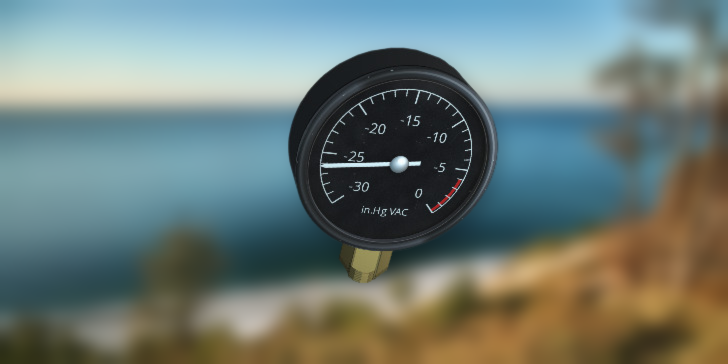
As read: -26
